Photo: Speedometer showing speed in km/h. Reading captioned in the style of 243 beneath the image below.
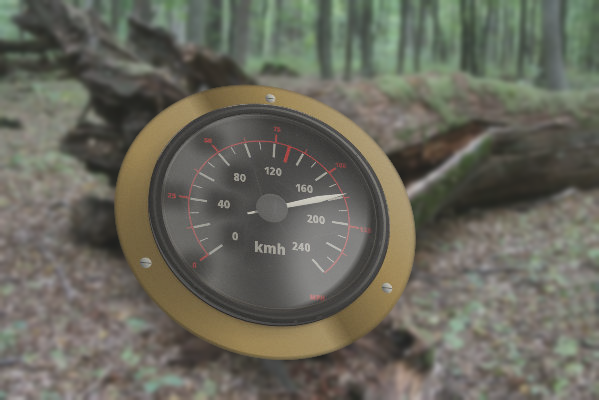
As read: 180
